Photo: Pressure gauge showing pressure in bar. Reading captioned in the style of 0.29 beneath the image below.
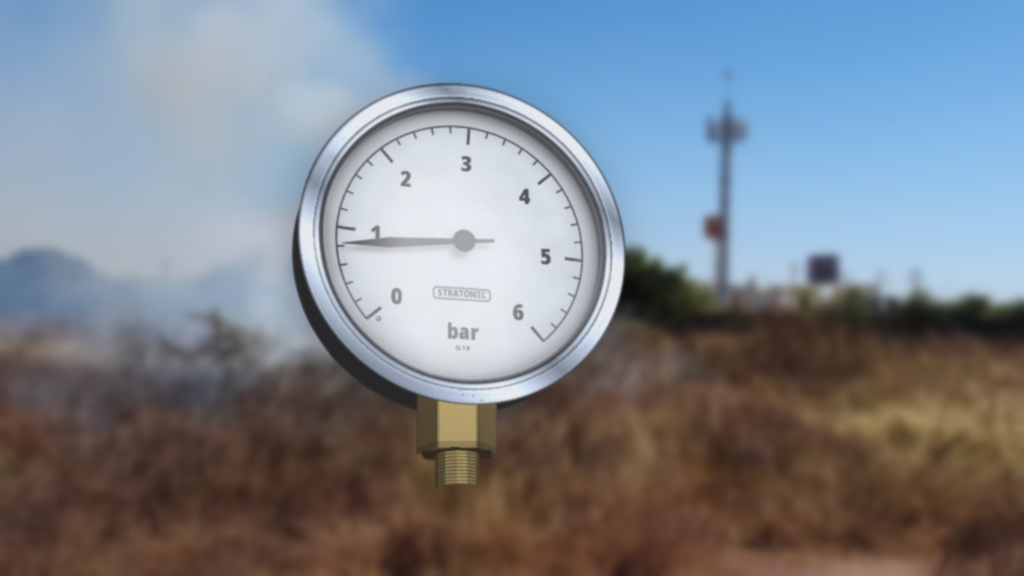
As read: 0.8
